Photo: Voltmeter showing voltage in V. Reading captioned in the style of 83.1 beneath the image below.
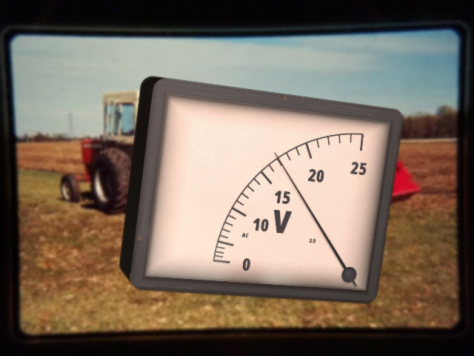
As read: 17
